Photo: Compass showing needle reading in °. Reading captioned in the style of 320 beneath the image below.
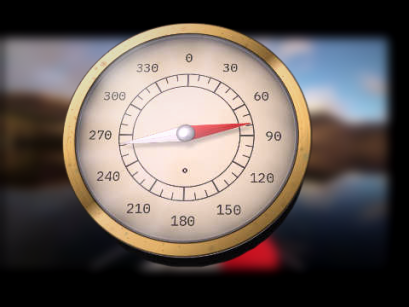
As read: 80
